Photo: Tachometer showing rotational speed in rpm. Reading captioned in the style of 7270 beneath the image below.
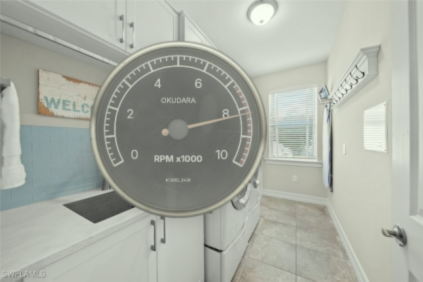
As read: 8200
